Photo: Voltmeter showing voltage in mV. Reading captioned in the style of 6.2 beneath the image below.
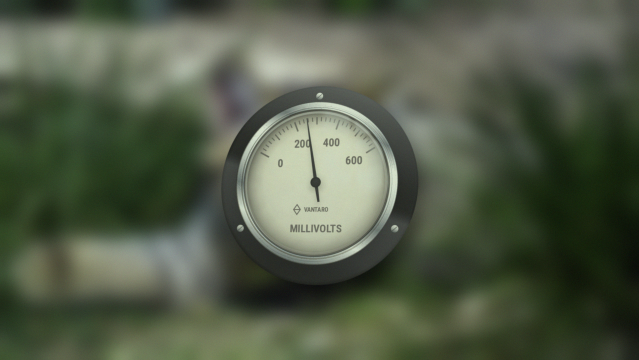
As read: 260
